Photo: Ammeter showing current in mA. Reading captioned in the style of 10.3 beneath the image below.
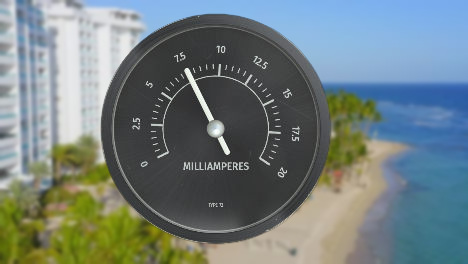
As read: 7.5
